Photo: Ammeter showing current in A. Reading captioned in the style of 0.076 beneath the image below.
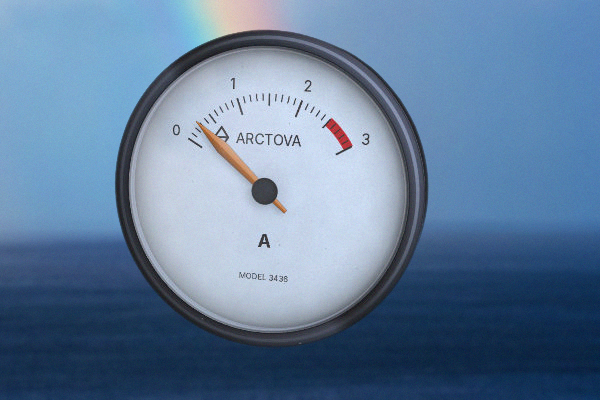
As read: 0.3
